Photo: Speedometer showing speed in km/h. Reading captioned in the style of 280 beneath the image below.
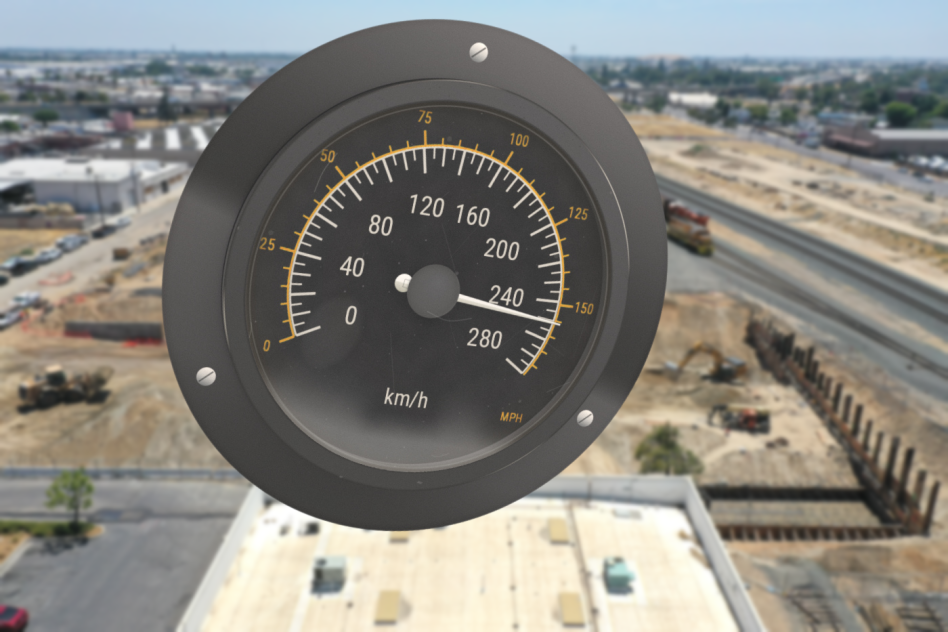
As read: 250
